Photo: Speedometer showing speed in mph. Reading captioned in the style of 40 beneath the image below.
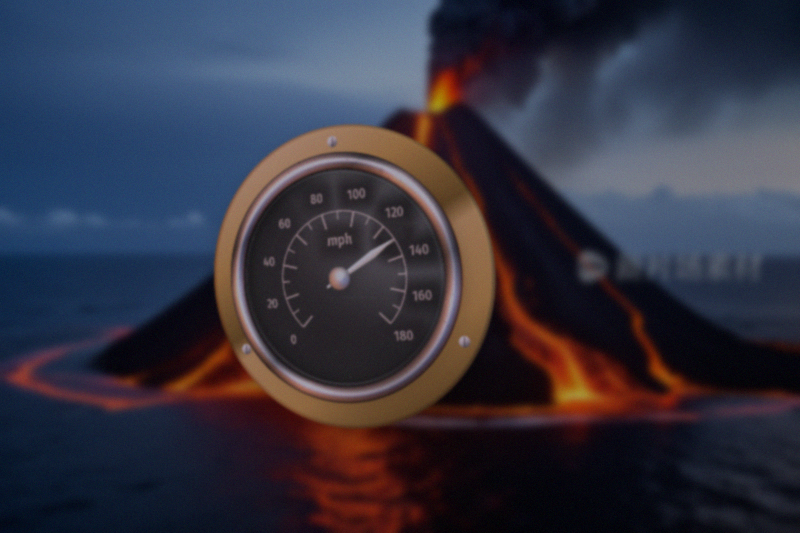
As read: 130
